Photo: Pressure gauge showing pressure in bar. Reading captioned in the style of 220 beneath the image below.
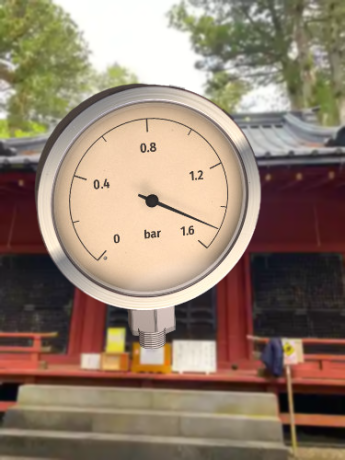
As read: 1.5
